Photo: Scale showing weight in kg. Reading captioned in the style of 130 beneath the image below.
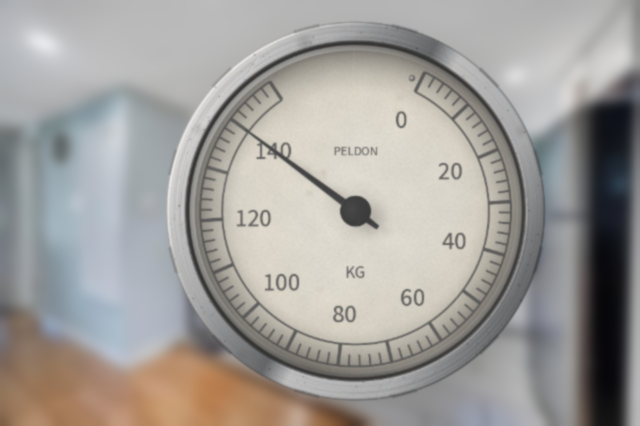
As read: 140
